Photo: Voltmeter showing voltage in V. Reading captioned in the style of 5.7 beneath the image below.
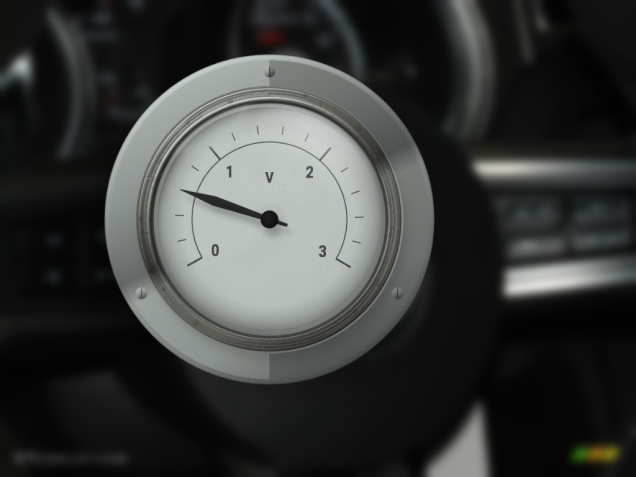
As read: 0.6
